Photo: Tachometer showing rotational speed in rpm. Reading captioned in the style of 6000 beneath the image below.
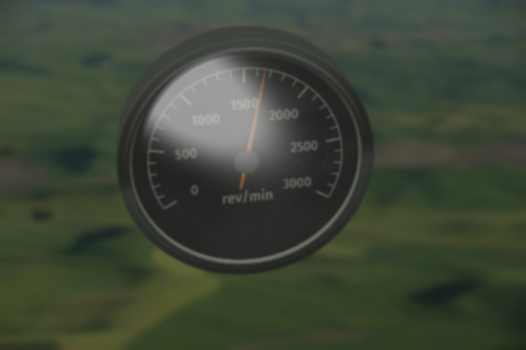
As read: 1650
